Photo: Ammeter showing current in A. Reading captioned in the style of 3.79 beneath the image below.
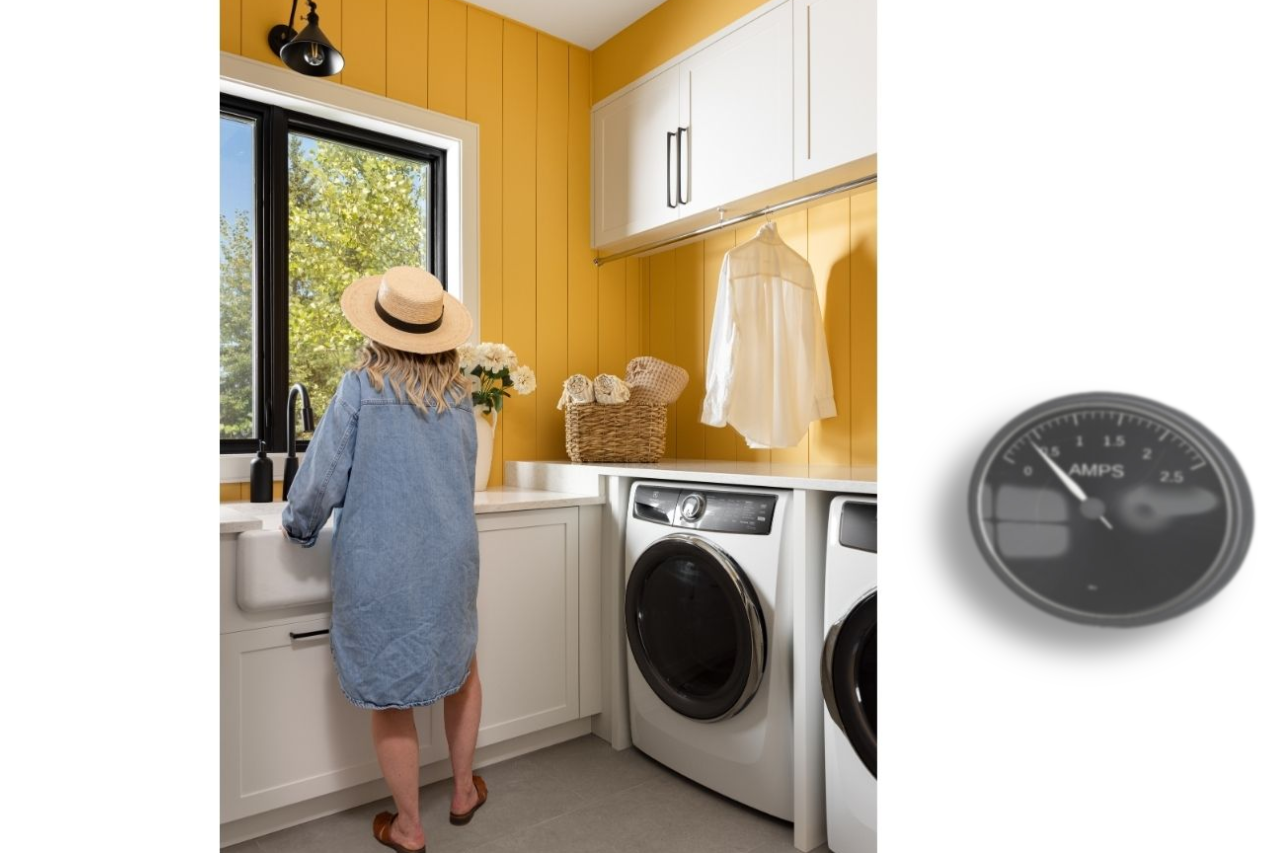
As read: 0.4
